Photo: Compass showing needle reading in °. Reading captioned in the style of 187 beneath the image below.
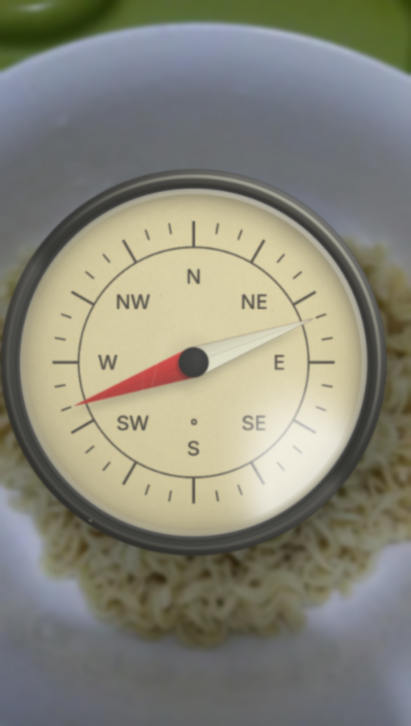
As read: 250
